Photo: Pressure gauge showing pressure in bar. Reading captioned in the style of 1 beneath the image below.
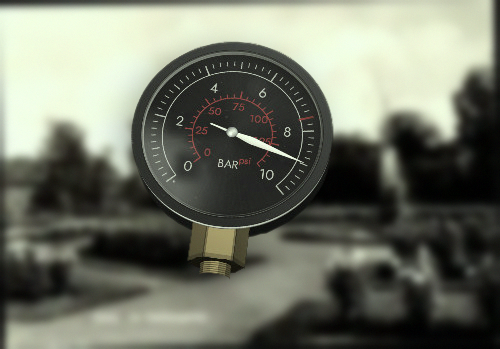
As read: 9
